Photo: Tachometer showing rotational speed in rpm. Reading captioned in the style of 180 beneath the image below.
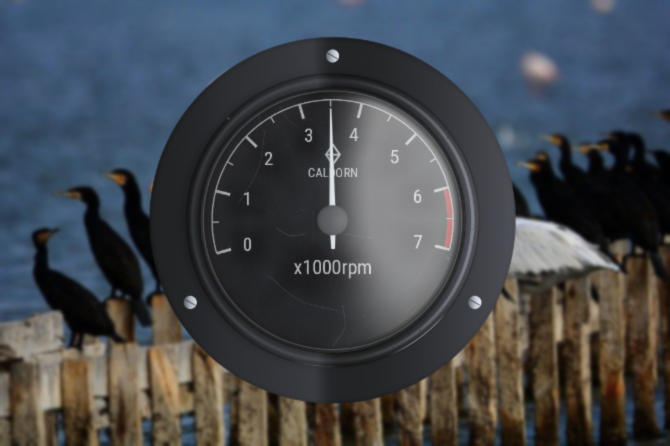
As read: 3500
